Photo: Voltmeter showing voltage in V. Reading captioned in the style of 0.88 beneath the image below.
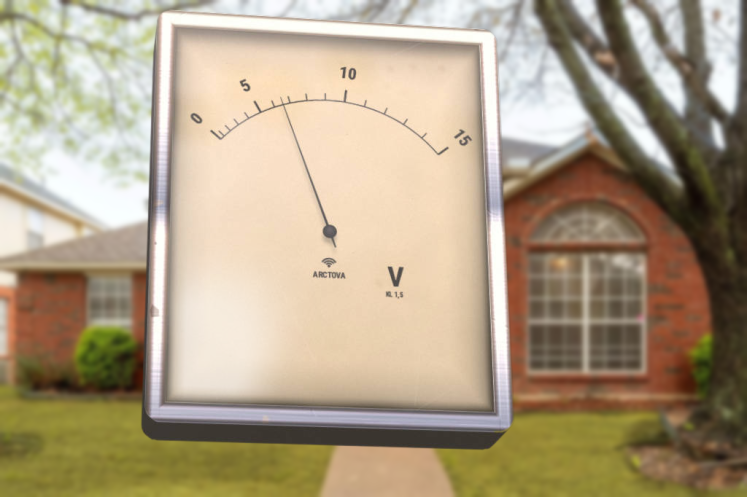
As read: 6.5
